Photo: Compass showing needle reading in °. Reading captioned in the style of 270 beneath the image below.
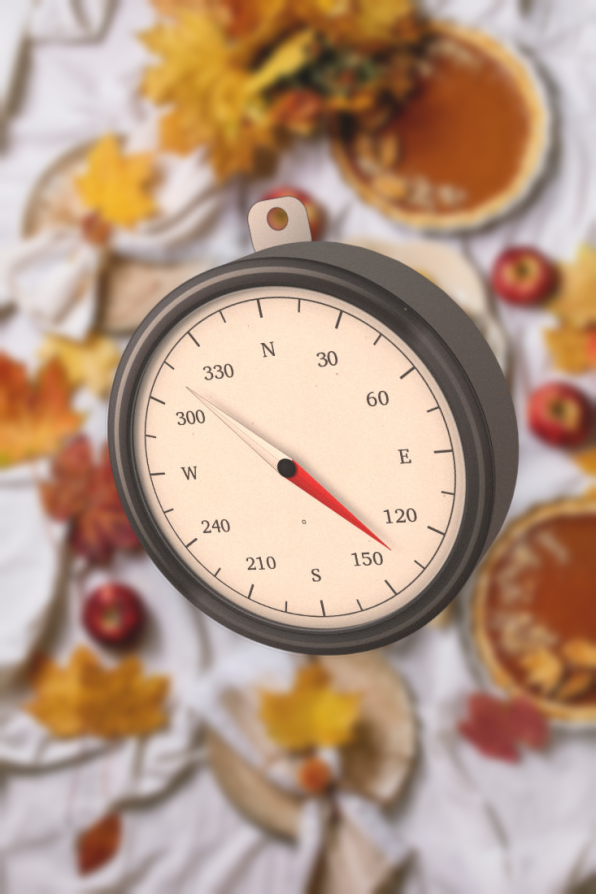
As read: 135
